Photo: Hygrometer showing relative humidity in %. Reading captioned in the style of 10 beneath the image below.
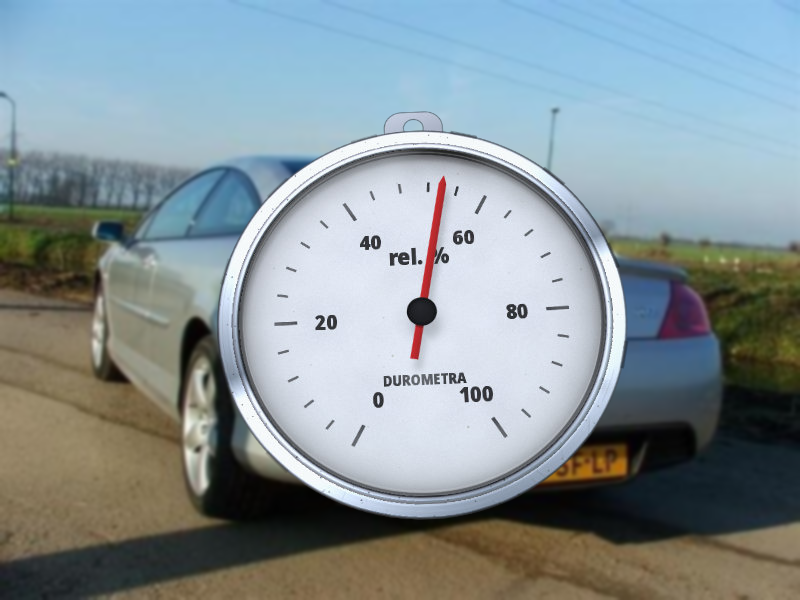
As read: 54
